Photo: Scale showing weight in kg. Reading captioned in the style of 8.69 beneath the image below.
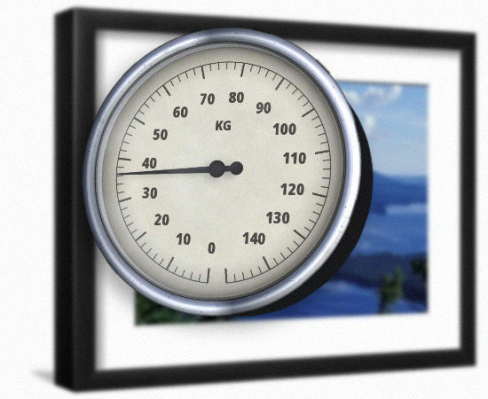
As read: 36
